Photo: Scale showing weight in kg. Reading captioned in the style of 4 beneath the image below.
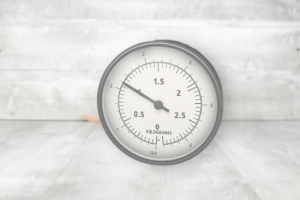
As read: 1
